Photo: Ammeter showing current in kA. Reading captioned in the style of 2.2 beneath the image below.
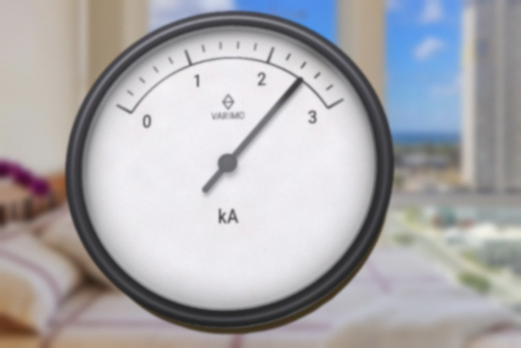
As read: 2.5
